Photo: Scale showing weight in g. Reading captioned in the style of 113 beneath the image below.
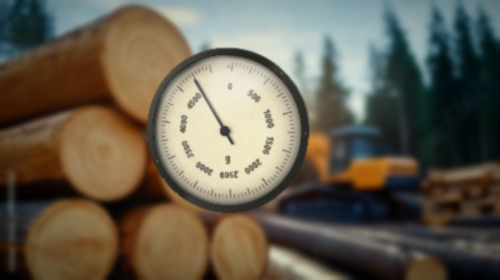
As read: 4750
